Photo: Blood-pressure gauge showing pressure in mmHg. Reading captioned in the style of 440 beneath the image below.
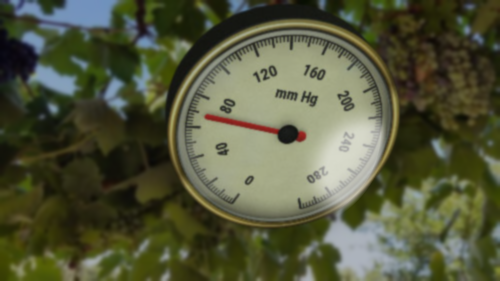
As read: 70
